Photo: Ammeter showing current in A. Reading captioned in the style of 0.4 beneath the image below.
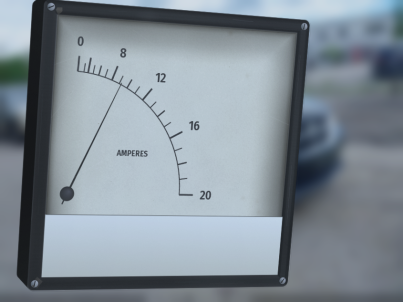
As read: 9
